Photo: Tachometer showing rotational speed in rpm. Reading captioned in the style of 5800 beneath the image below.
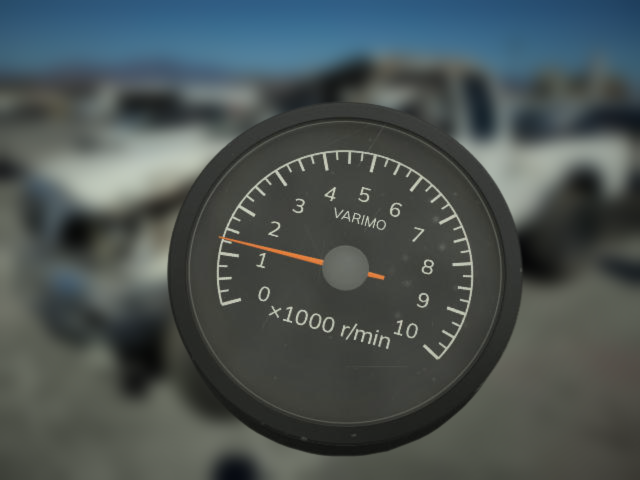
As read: 1250
